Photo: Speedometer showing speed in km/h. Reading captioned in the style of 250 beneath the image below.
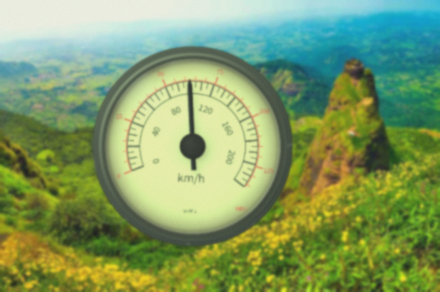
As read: 100
